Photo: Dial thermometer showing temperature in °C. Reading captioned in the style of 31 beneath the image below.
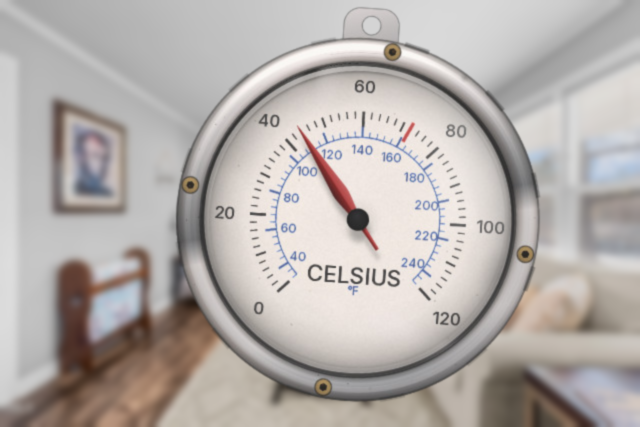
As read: 44
